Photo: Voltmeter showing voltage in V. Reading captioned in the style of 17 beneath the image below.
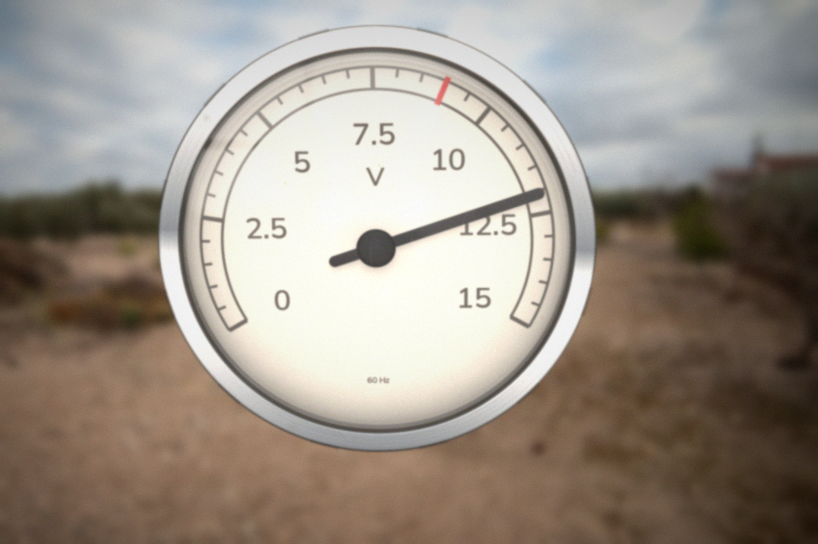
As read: 12
